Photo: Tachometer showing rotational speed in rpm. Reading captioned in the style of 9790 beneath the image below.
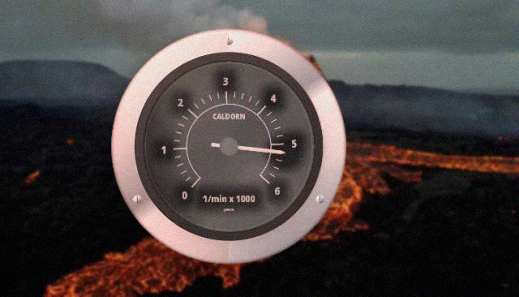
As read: 5200
